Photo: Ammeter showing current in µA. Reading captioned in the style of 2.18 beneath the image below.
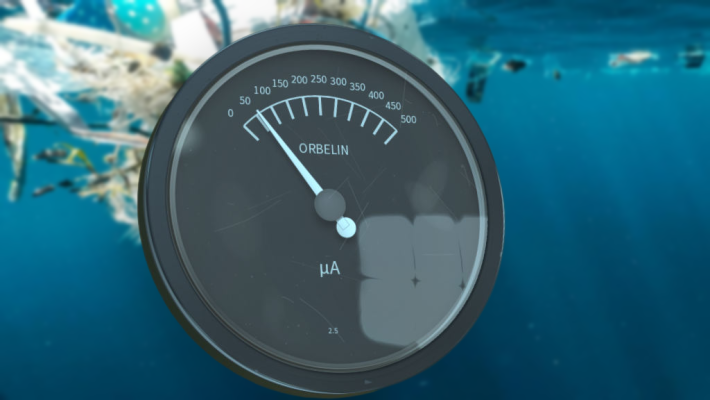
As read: 50
